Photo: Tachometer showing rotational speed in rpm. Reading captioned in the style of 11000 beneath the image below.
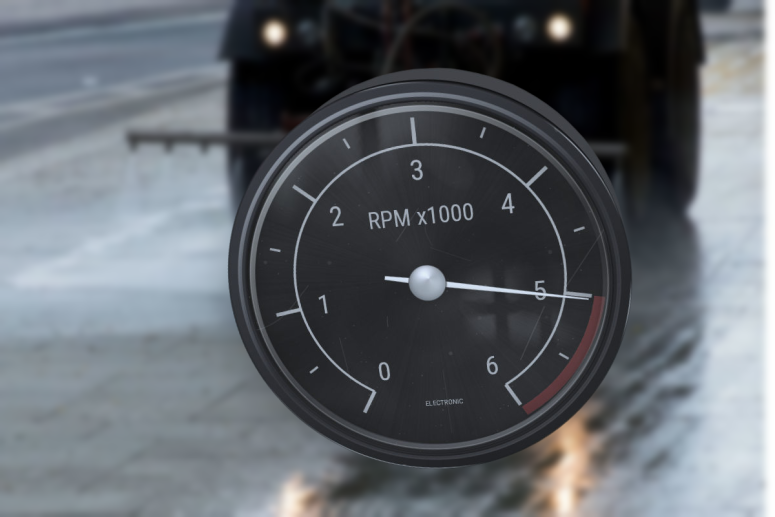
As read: 5000
